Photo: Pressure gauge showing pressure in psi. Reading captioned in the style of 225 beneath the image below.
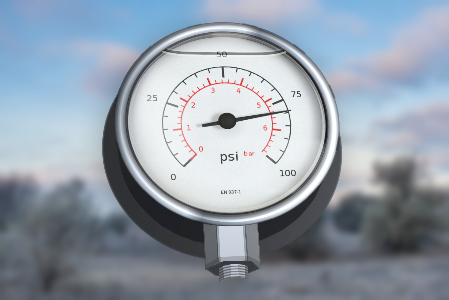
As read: 80
